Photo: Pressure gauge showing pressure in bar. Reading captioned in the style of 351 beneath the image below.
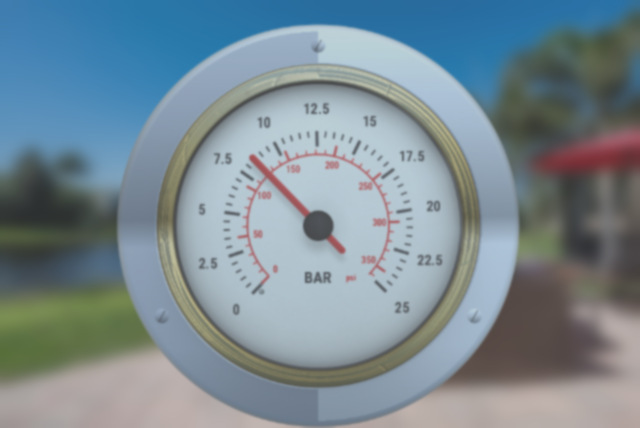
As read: 8.5
